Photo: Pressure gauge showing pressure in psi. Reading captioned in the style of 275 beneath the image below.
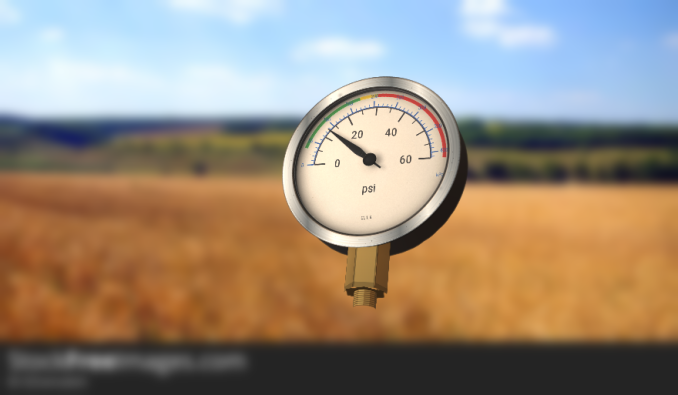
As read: 12.5
